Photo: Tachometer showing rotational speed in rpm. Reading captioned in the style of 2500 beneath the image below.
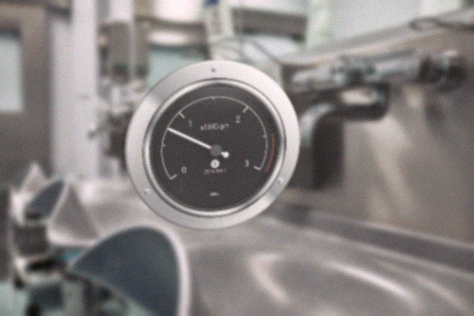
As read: 750
